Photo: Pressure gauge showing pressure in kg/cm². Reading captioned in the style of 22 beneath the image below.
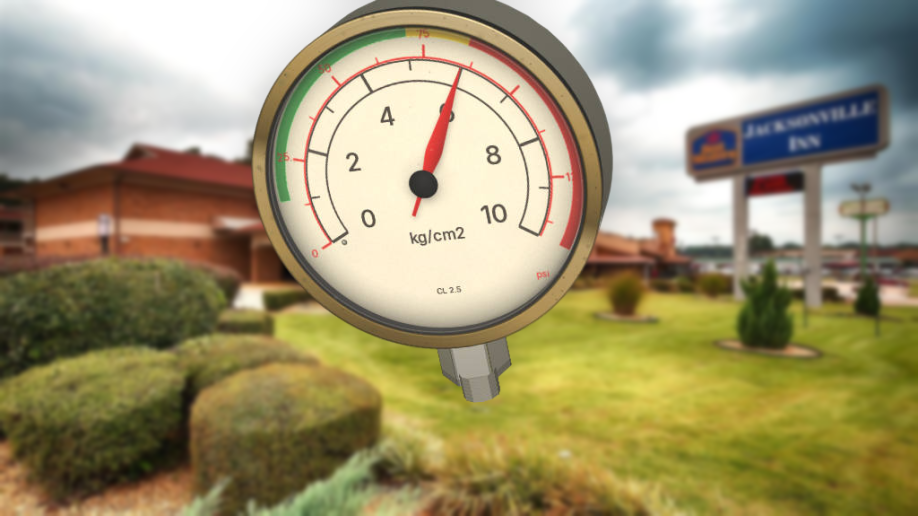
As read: 6
